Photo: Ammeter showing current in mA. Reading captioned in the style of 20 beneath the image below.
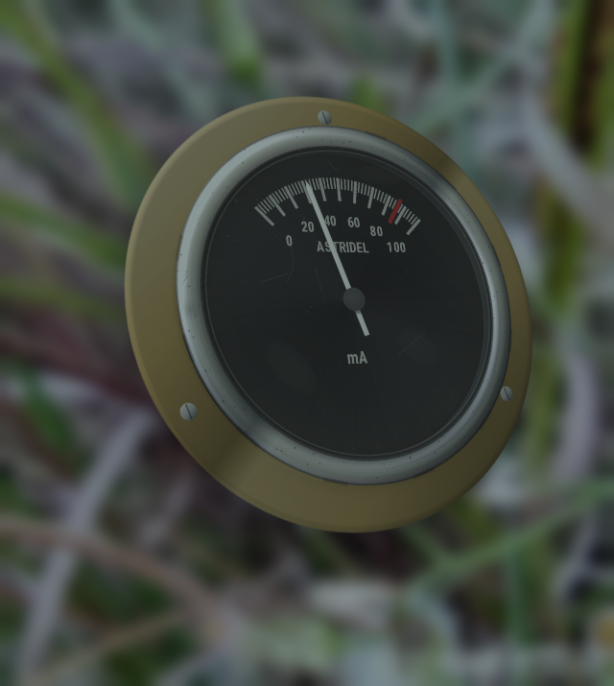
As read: 30
